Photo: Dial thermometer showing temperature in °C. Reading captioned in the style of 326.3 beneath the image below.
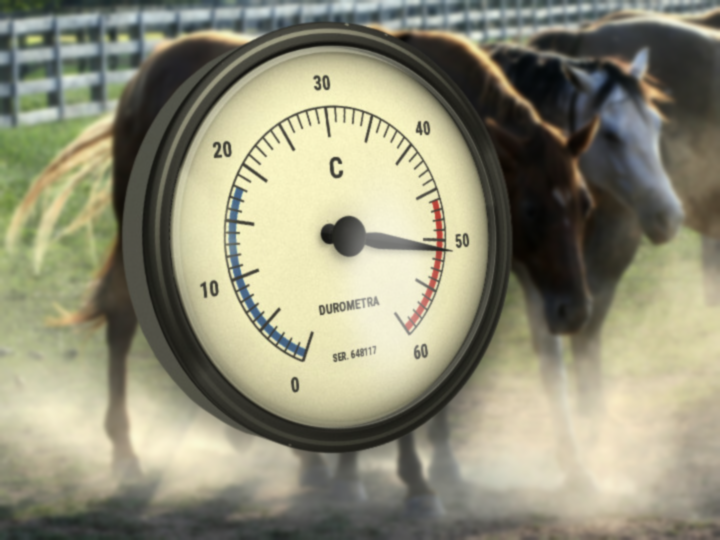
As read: 51
